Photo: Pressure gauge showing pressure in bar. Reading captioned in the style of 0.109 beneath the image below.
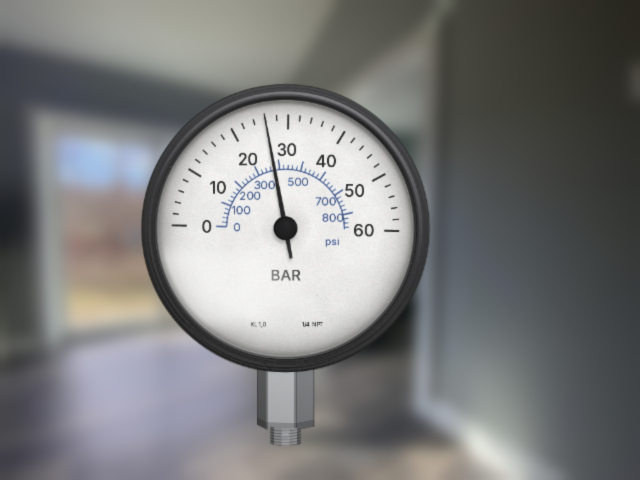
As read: 26
